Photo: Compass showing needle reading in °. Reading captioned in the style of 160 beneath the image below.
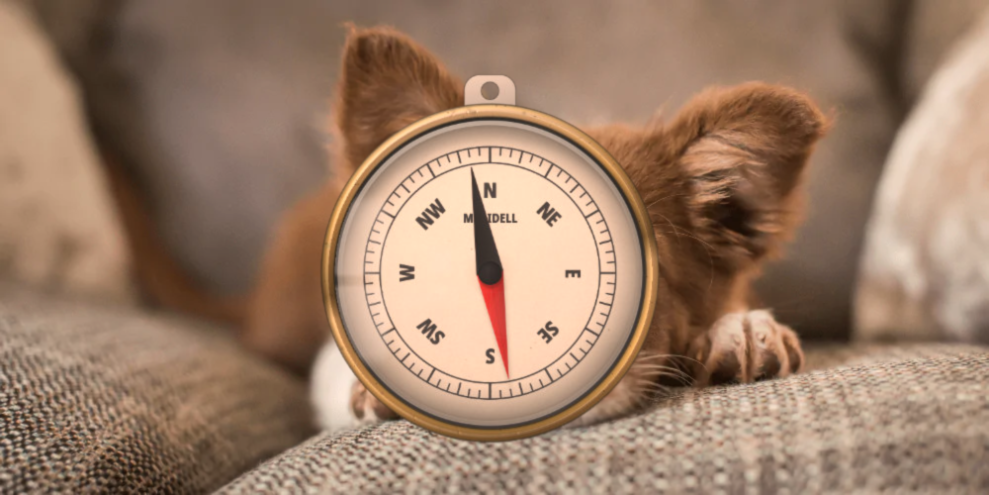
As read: 170
